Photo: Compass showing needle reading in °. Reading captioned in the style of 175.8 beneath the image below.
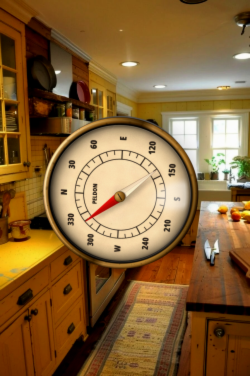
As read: 320
